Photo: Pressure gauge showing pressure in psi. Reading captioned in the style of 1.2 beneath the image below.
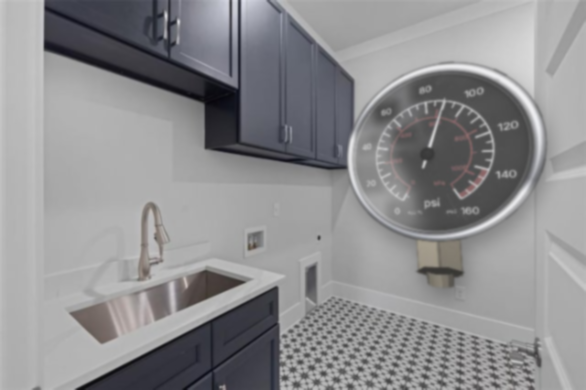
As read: 90
